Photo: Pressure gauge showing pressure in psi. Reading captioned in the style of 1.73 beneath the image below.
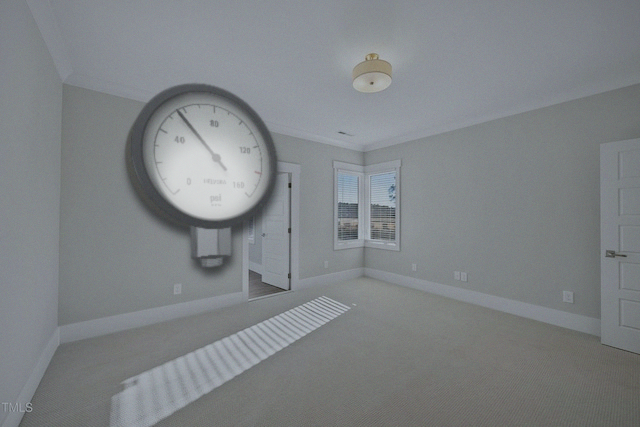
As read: 55
